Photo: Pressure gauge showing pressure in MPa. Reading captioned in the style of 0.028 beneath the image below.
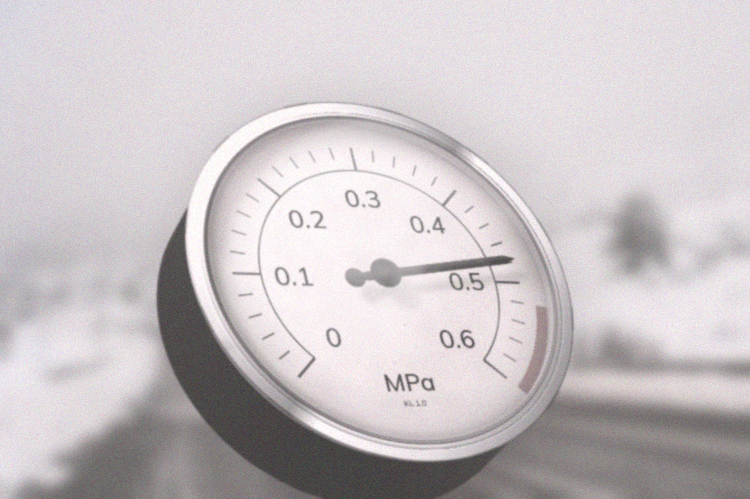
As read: 0.48
